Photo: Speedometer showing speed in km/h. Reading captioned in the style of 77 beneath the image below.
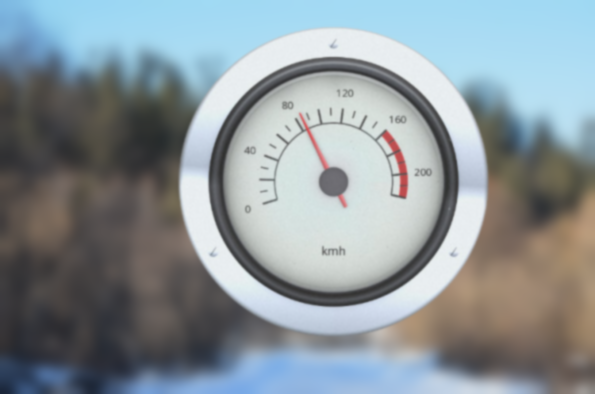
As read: 85
